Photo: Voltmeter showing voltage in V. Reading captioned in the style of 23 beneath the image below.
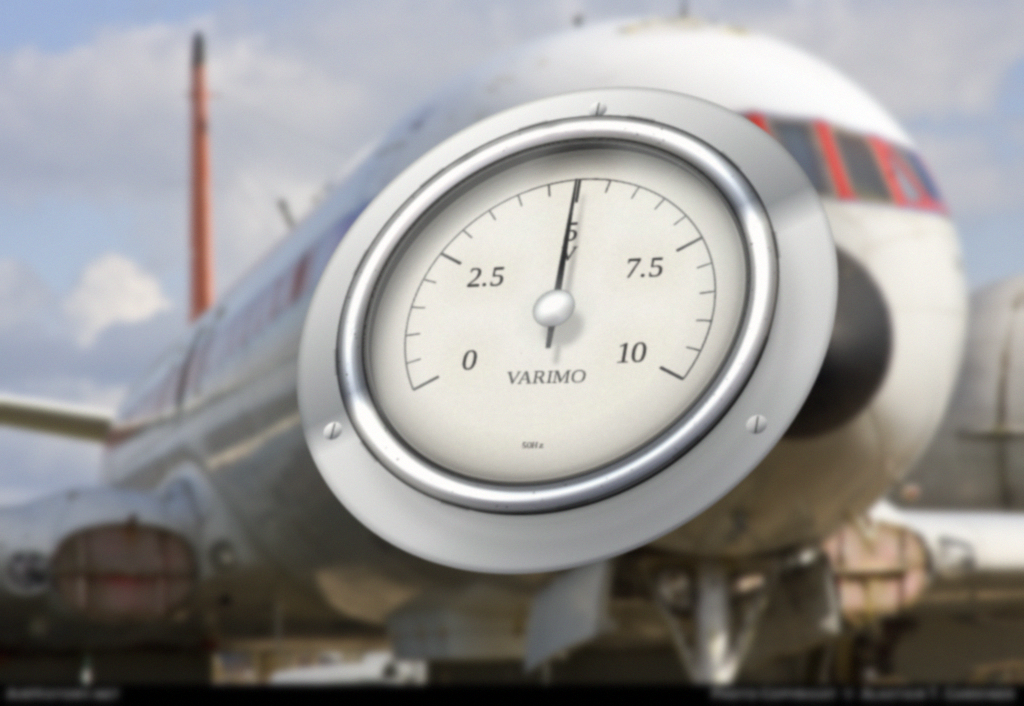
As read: 5
